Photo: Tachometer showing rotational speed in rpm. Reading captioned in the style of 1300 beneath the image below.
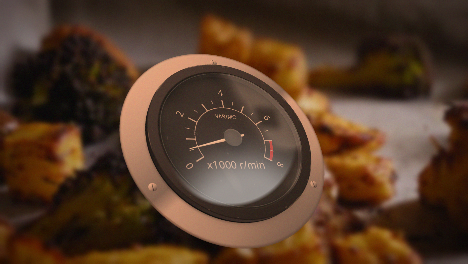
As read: 500
